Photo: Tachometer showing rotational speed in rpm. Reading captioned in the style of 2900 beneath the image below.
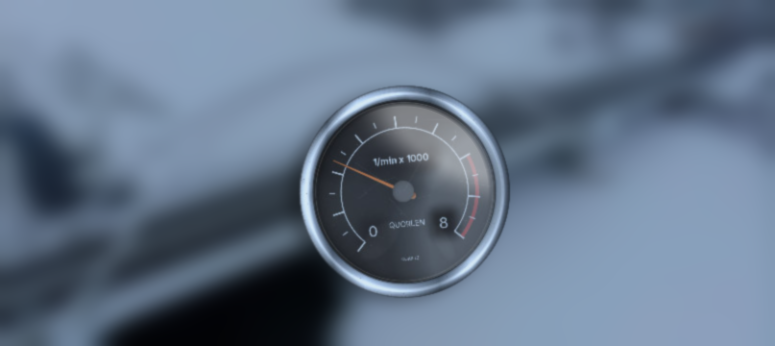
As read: 2250
